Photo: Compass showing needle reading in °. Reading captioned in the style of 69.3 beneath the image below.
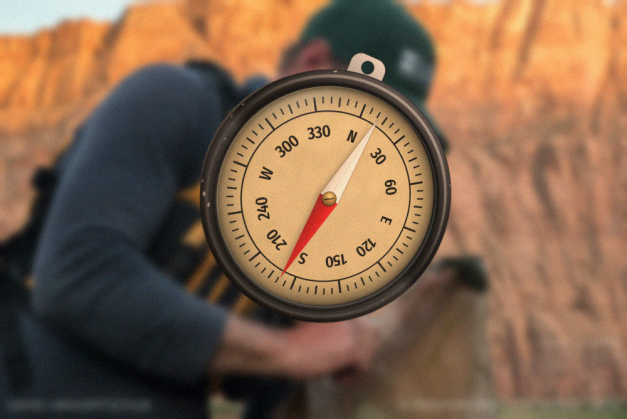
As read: 190
